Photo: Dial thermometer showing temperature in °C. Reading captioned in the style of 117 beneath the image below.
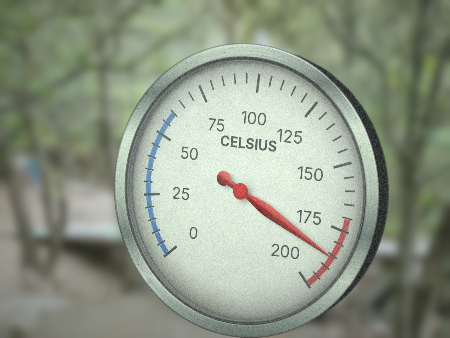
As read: 185
